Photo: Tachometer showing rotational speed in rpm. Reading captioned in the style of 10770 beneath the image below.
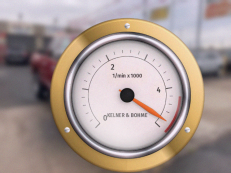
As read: 4800
